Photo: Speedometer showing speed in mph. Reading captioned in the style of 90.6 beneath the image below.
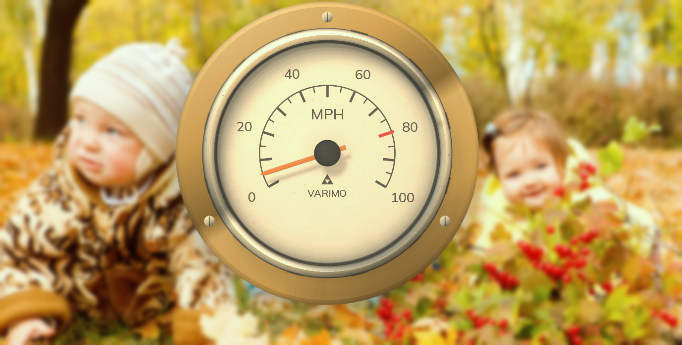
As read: 5
